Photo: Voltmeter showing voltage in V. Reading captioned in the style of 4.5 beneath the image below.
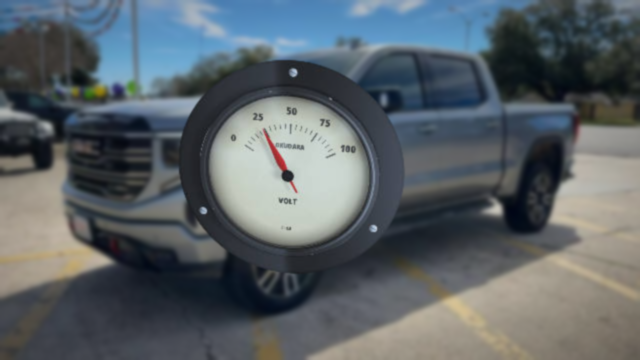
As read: 25
